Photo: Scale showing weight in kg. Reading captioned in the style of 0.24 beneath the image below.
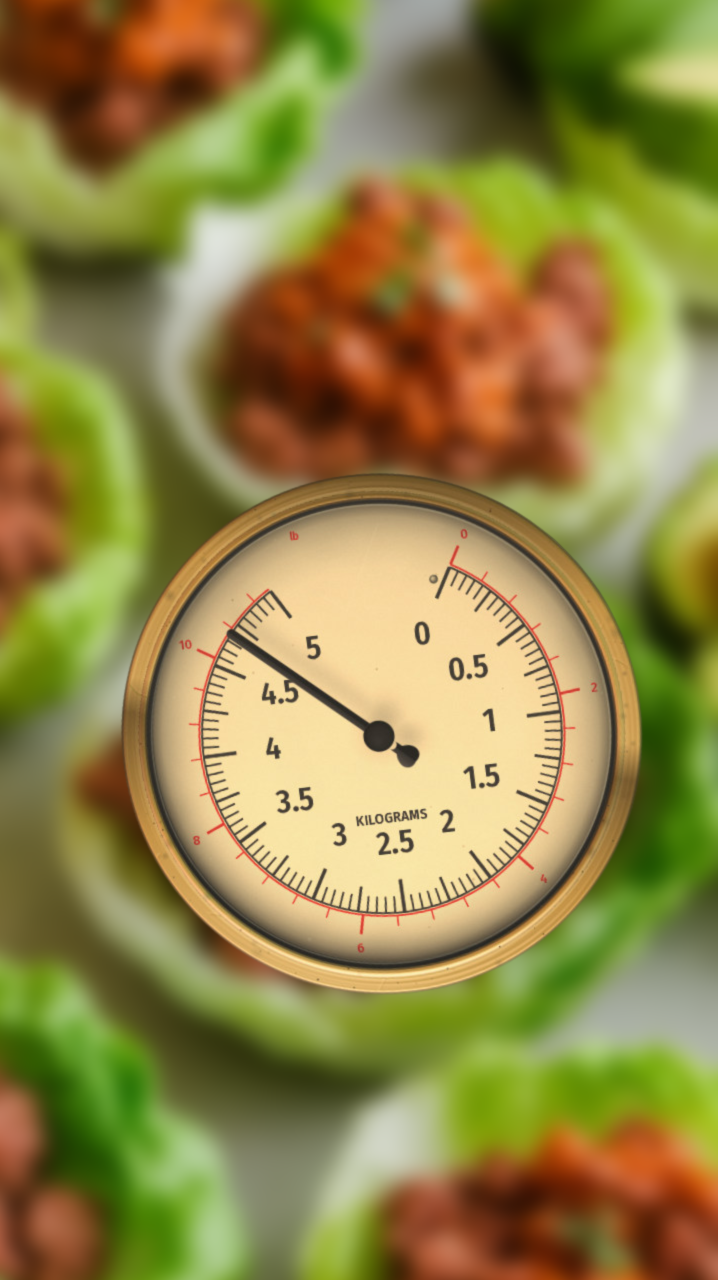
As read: 4.7
